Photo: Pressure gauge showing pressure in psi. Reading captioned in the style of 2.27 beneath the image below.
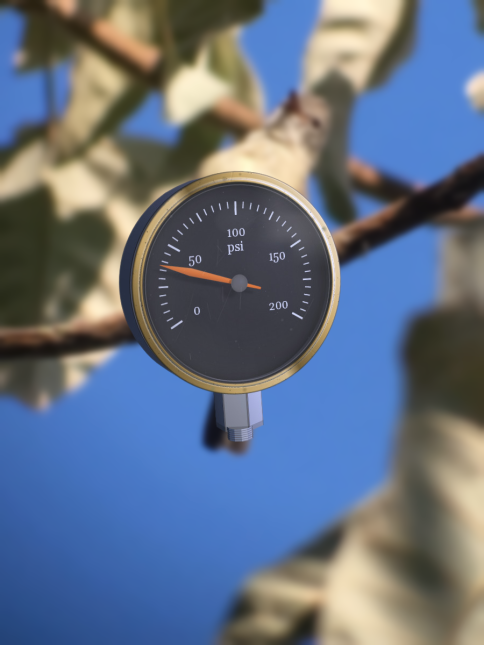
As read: 37.5
